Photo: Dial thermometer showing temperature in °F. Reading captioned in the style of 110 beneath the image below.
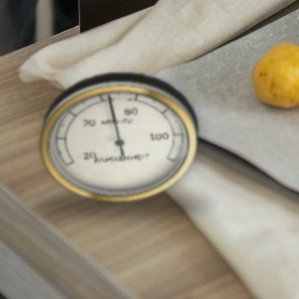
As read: 45
